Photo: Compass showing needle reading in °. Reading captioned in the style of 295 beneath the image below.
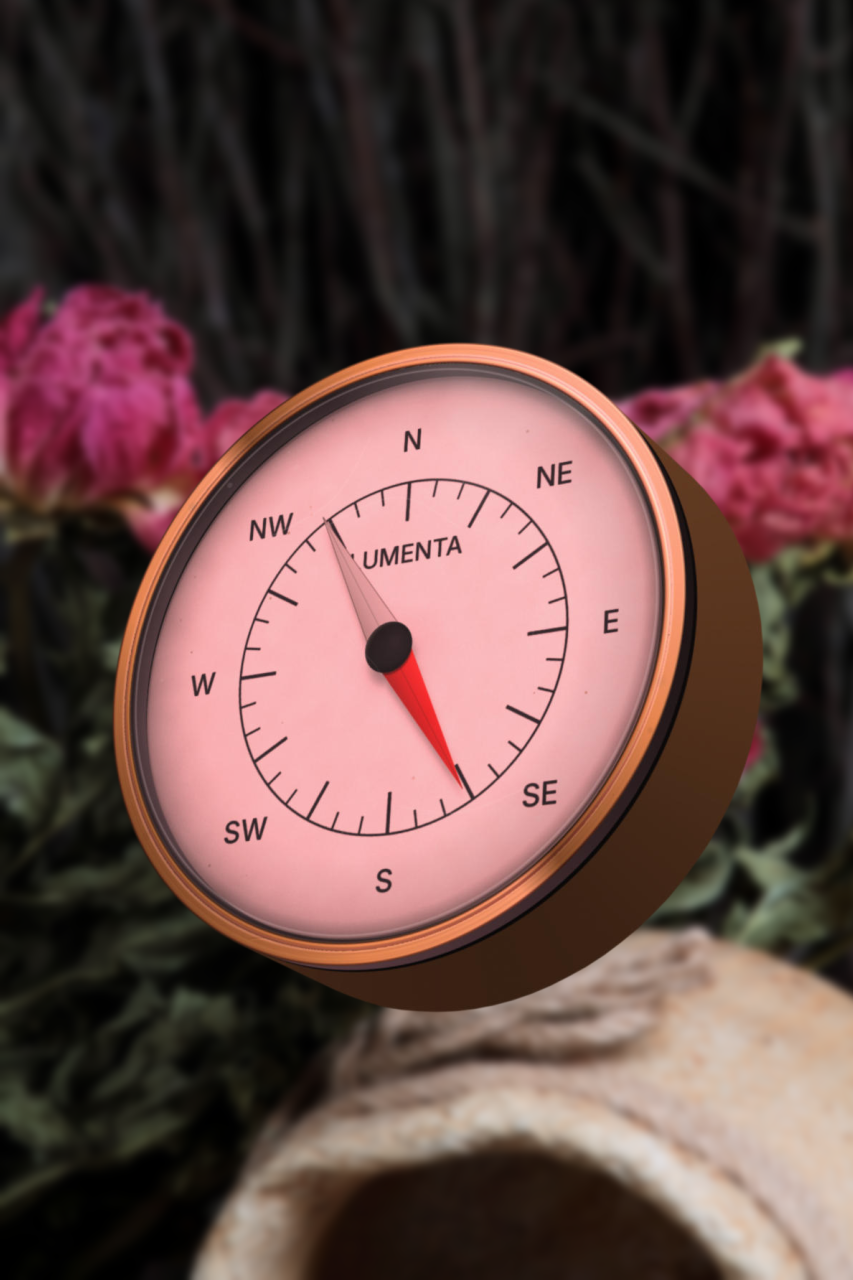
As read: 150
